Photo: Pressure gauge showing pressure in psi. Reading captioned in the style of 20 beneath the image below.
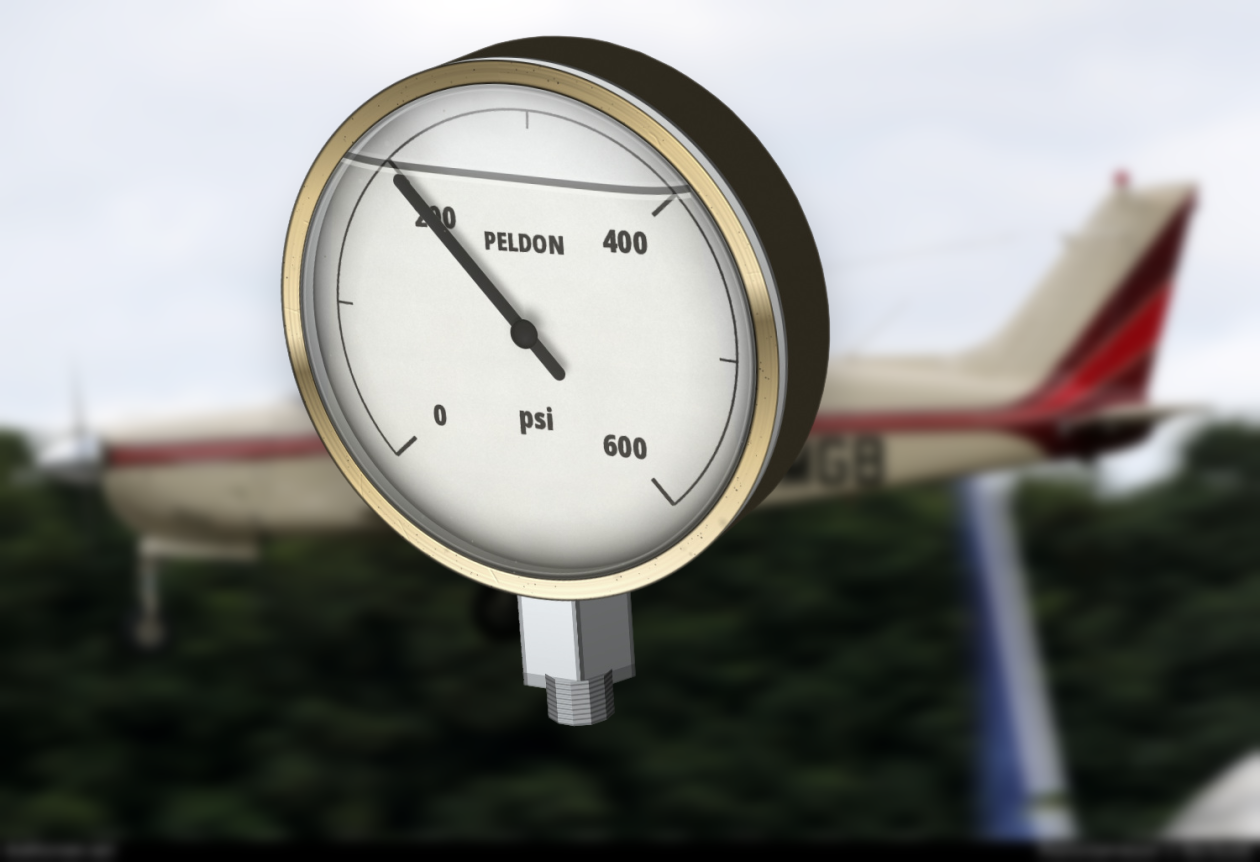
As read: 200
